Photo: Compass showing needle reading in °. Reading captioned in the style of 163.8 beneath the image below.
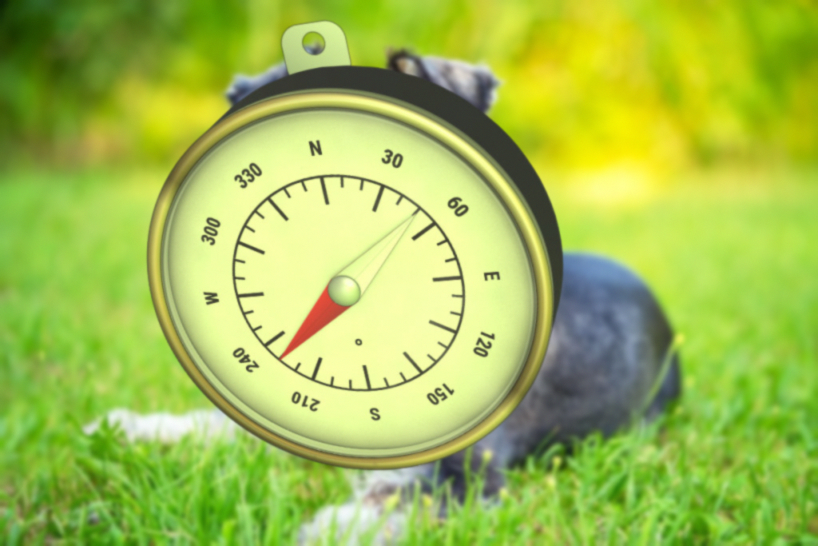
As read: 230
